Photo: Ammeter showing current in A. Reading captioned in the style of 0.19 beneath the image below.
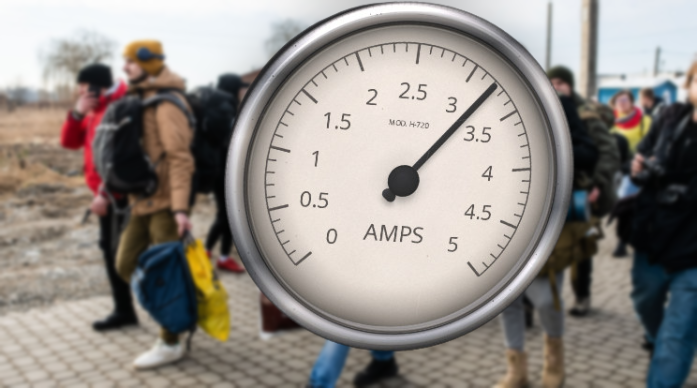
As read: 3.2
